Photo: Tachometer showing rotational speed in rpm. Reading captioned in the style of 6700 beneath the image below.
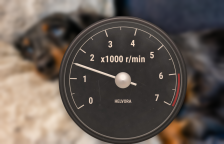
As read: 1500
